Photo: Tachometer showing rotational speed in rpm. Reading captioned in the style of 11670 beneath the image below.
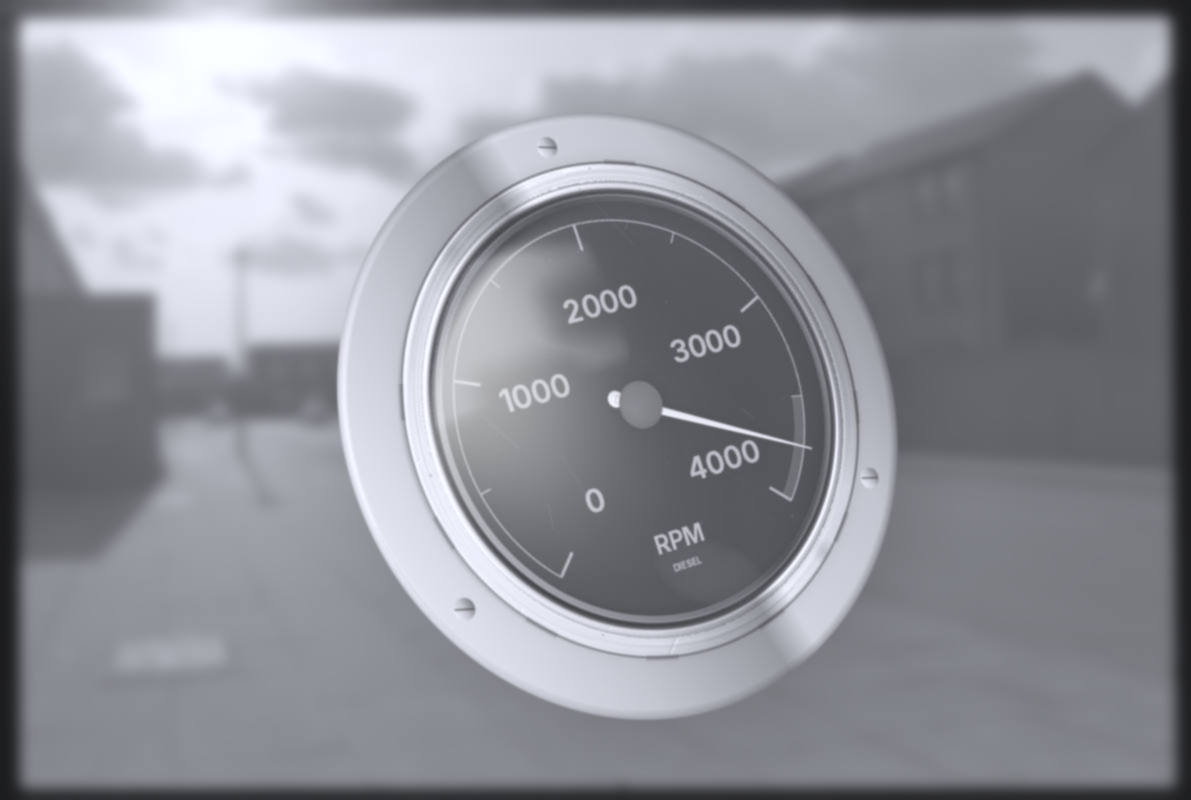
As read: 3750
